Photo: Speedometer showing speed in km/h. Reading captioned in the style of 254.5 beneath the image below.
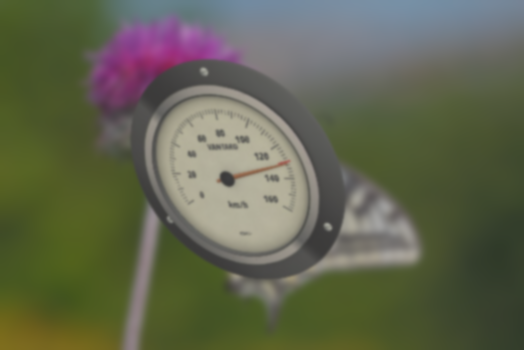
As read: 130
